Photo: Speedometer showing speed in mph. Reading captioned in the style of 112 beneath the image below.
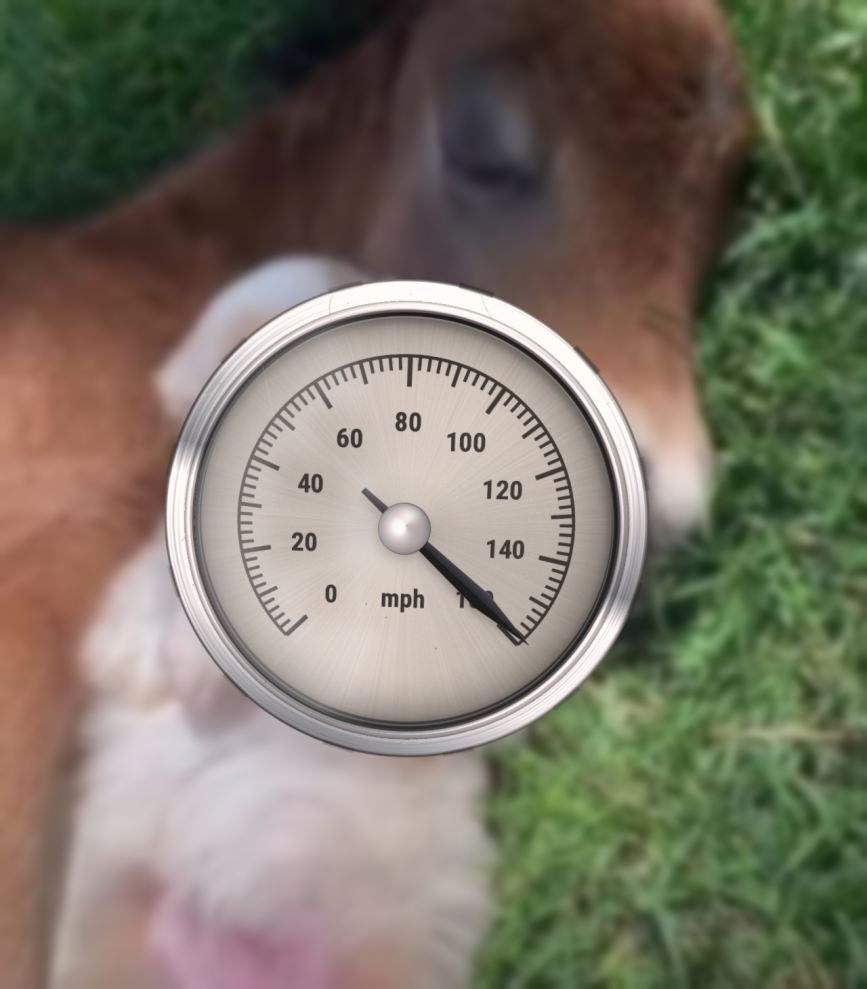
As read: 158
